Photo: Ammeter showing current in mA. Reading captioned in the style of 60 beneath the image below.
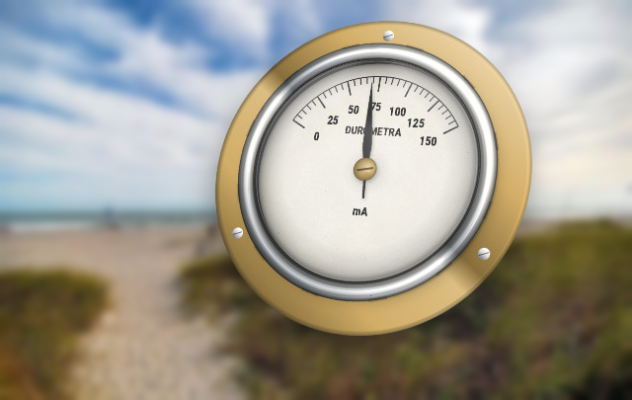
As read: 70
